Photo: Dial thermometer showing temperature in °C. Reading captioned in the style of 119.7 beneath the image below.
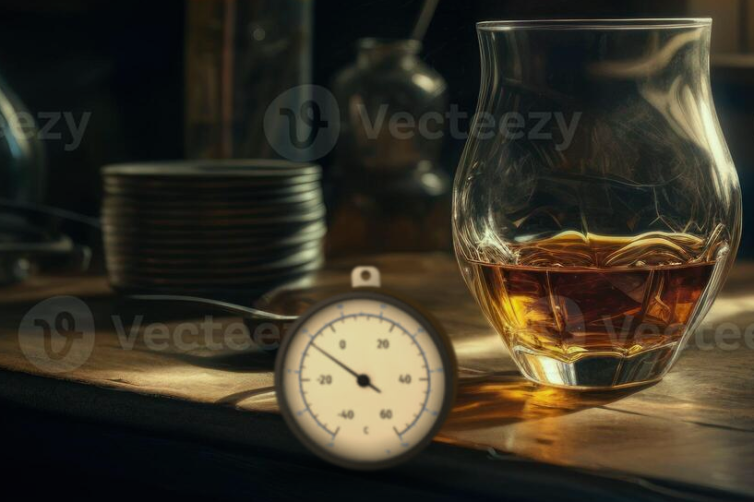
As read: -8
